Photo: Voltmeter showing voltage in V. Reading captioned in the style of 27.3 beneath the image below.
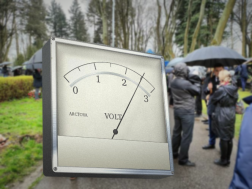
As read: 2.5
